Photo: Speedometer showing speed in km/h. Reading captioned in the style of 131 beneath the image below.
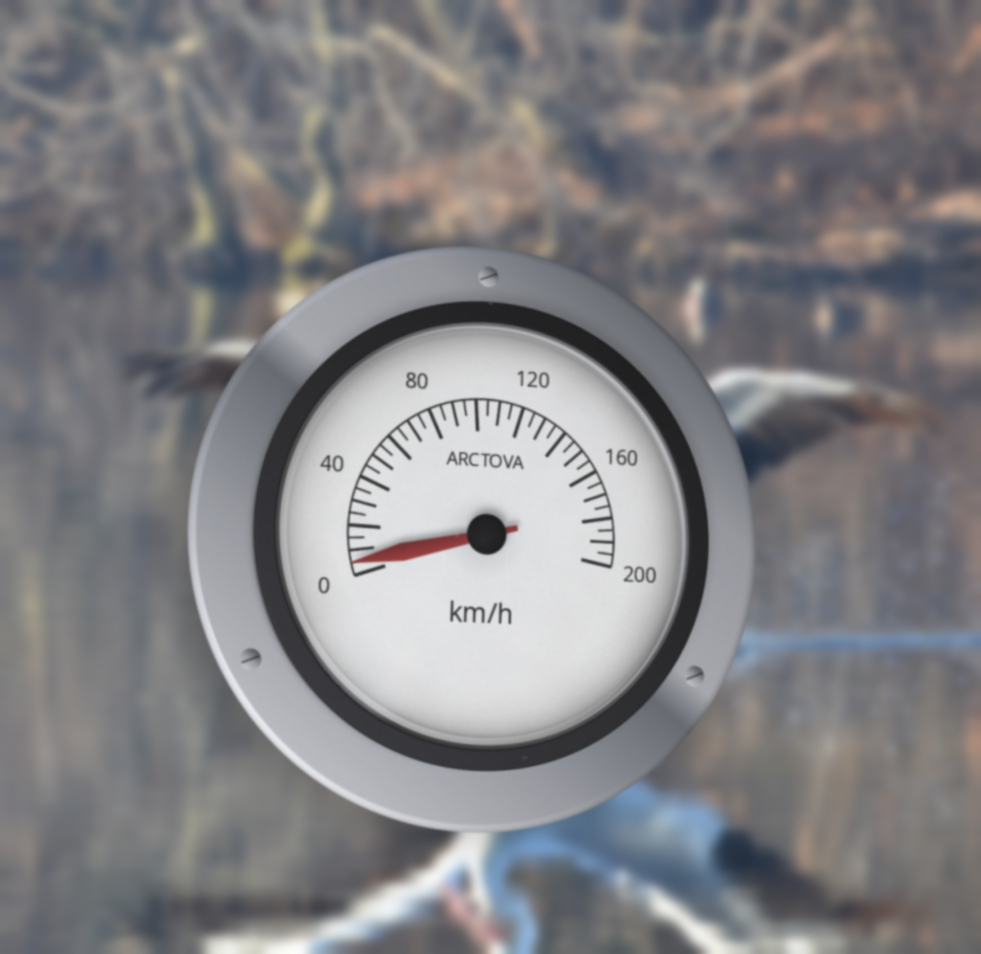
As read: 5
